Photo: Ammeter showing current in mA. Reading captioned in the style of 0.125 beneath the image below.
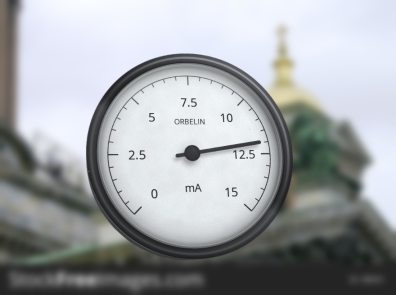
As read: 12
